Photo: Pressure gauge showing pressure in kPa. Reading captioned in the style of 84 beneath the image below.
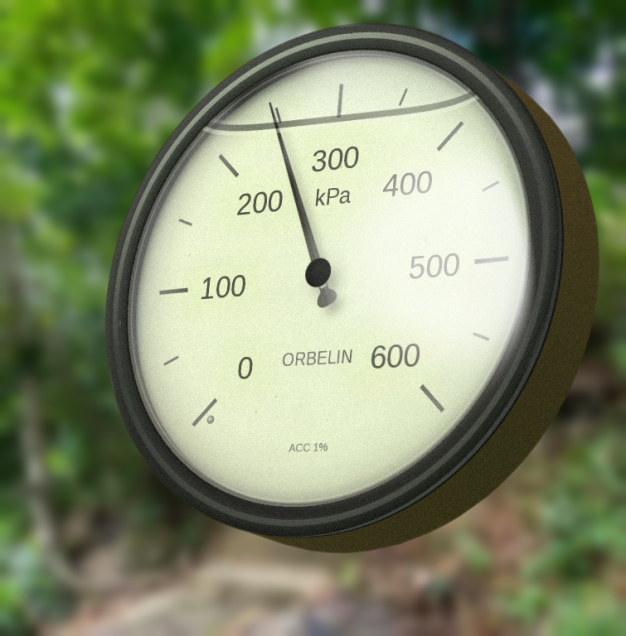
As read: 250
